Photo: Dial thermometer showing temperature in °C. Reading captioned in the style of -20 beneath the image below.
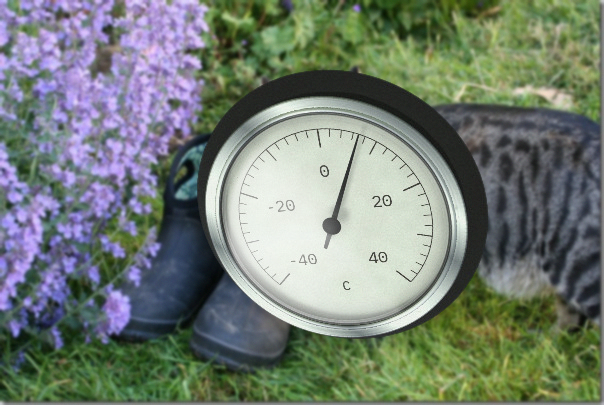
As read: 7
